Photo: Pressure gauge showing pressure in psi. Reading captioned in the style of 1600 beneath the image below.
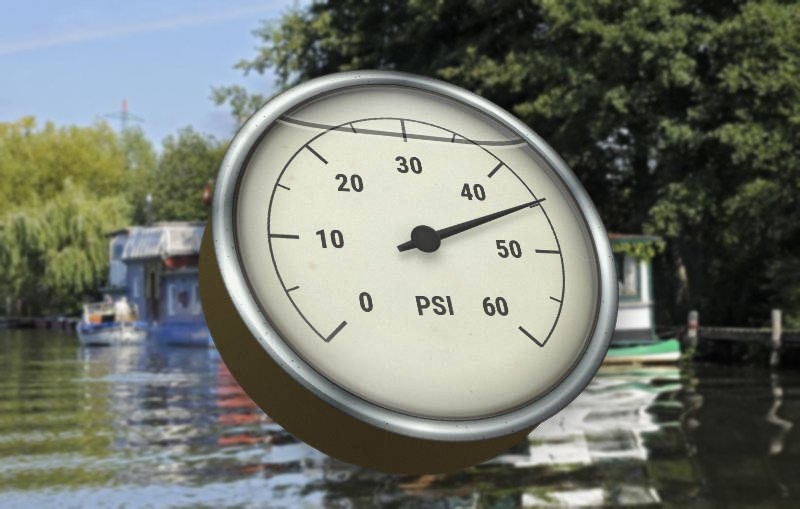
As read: 45
